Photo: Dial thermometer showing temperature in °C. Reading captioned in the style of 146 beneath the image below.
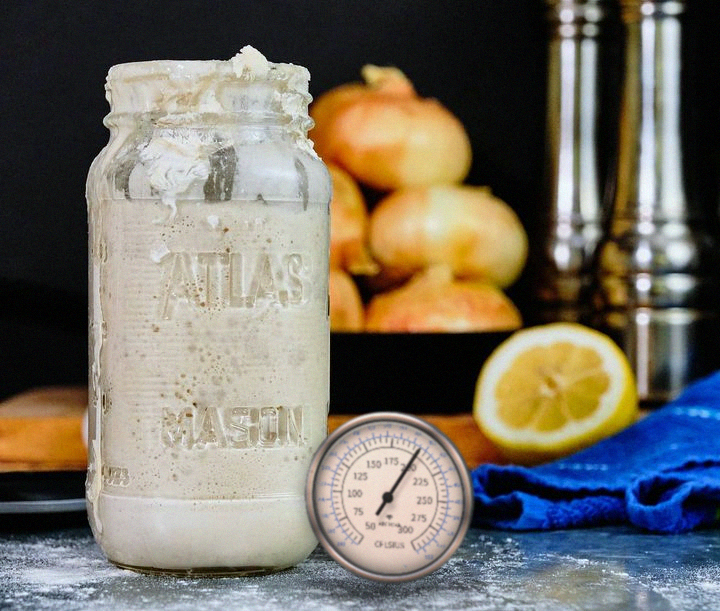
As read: 200
